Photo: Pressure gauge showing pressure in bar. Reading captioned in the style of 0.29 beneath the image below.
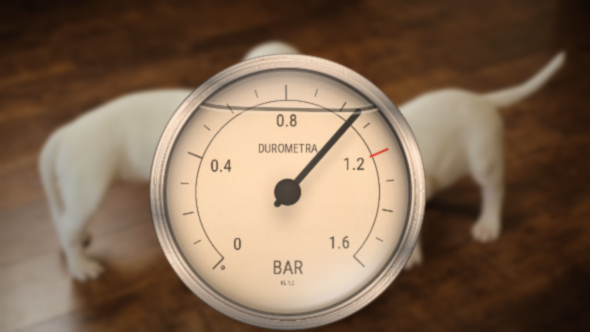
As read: 1.05
